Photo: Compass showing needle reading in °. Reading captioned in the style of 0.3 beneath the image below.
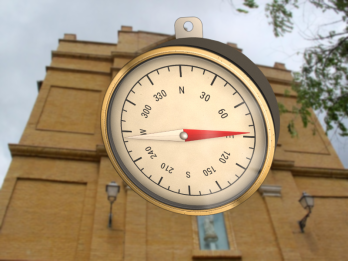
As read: 85
